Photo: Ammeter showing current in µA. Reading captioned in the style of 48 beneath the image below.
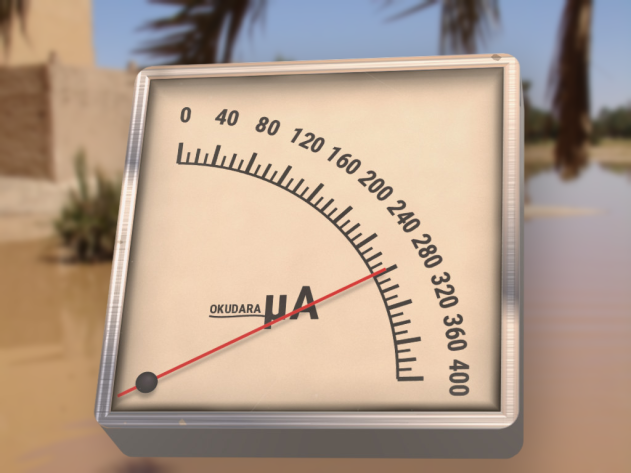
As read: 280
